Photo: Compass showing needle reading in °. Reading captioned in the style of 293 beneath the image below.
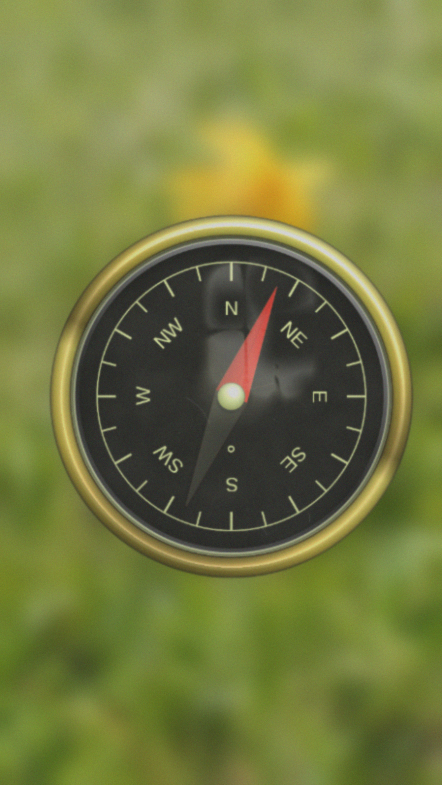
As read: 22.5
